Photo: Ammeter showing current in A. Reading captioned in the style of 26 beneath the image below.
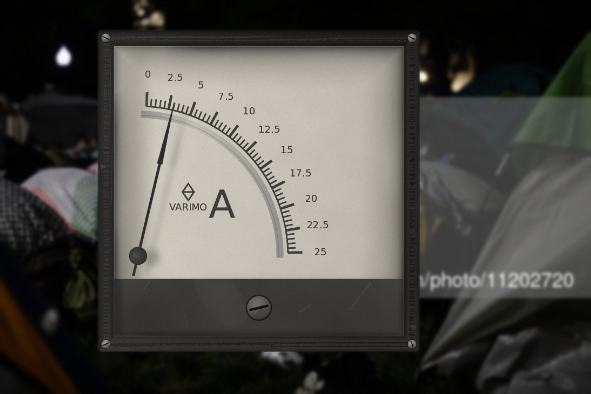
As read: 3
